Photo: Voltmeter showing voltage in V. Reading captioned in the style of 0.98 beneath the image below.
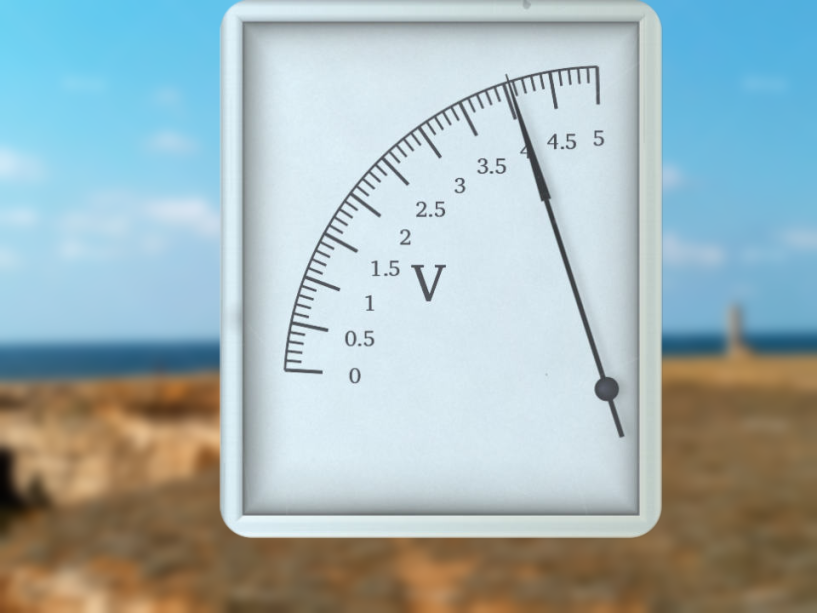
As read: 4.05
